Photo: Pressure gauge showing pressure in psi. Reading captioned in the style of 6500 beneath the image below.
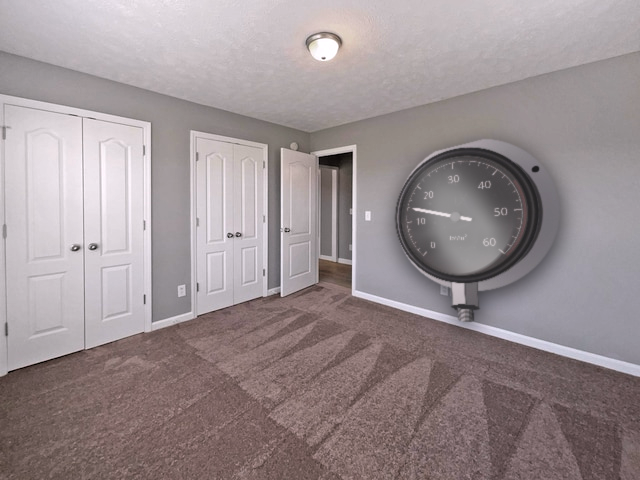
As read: 14
